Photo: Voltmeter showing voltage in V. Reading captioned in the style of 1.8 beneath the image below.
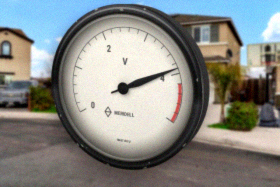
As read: 3.9
